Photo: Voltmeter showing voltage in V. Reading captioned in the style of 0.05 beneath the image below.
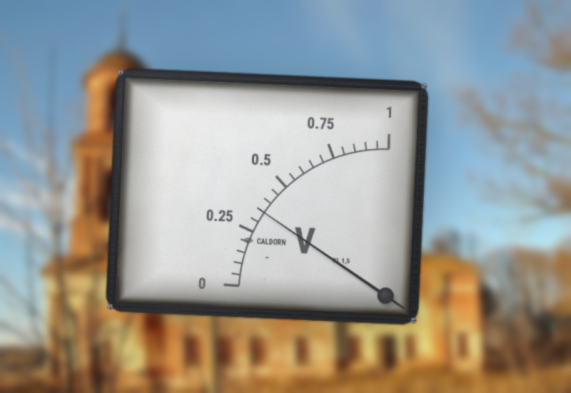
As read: 0.35
